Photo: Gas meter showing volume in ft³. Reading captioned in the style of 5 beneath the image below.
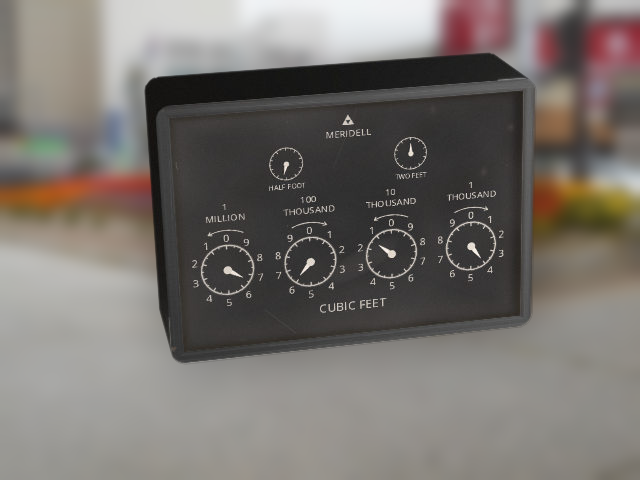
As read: 661400
